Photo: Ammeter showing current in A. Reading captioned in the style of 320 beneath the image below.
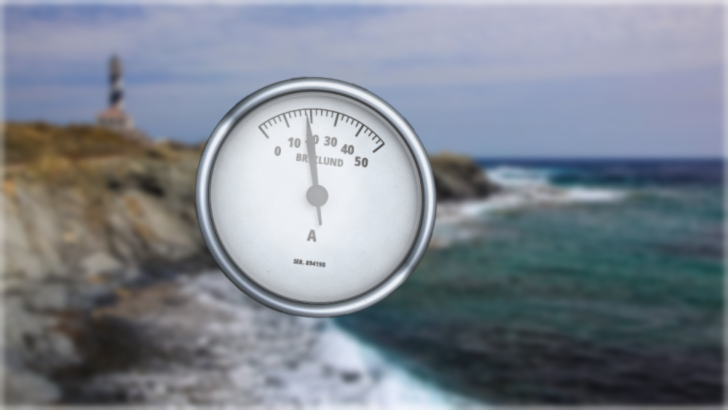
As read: 18
